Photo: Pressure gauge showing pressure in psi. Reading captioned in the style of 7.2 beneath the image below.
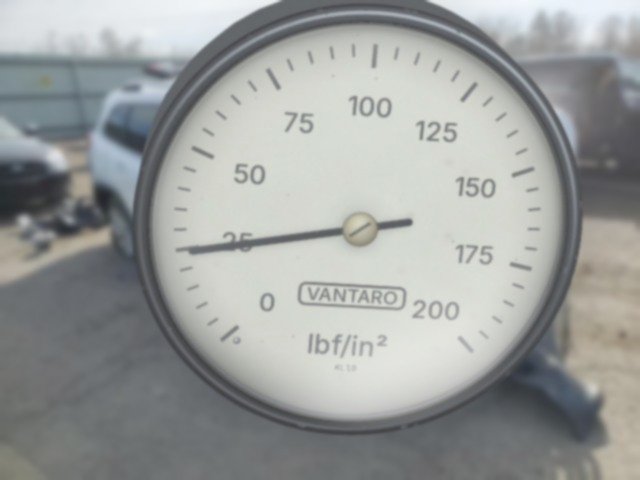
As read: 25
